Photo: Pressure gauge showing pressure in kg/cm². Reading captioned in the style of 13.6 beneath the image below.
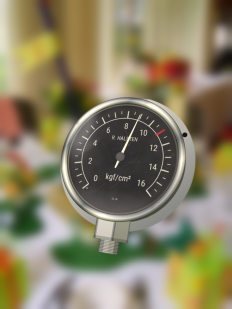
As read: 9
